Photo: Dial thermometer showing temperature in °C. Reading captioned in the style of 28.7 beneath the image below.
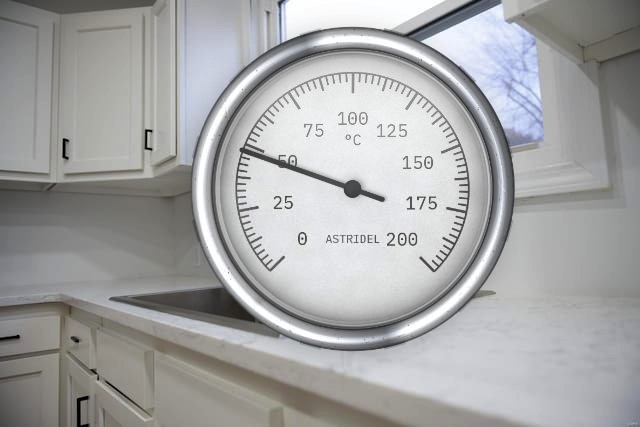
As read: 47.5
